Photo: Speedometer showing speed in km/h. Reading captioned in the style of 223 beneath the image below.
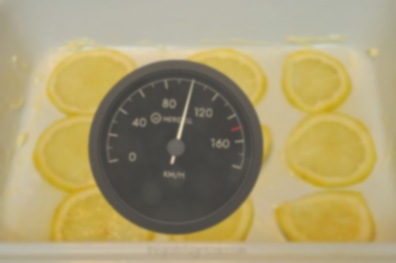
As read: 100
